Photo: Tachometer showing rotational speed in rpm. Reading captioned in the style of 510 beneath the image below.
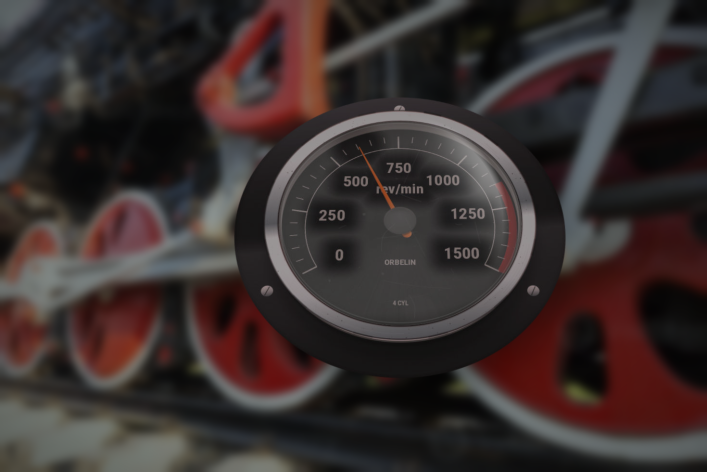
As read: 600
